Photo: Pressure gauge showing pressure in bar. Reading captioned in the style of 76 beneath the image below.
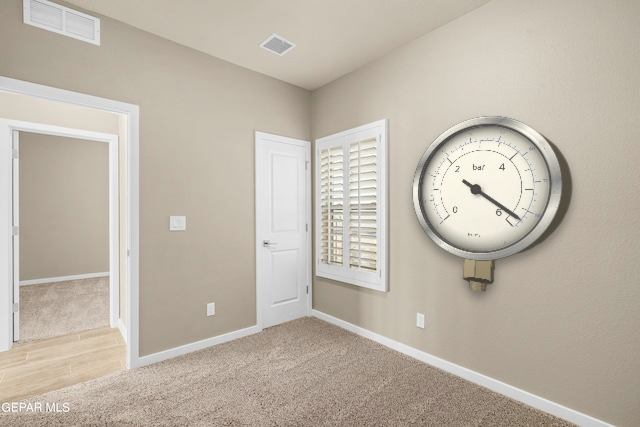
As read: 5.75
